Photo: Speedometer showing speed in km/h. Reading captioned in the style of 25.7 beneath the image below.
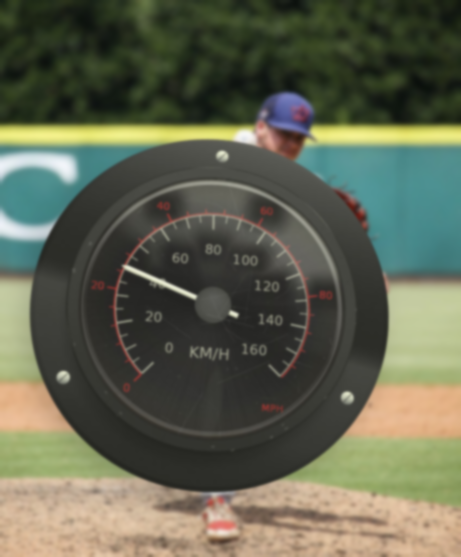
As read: 40
